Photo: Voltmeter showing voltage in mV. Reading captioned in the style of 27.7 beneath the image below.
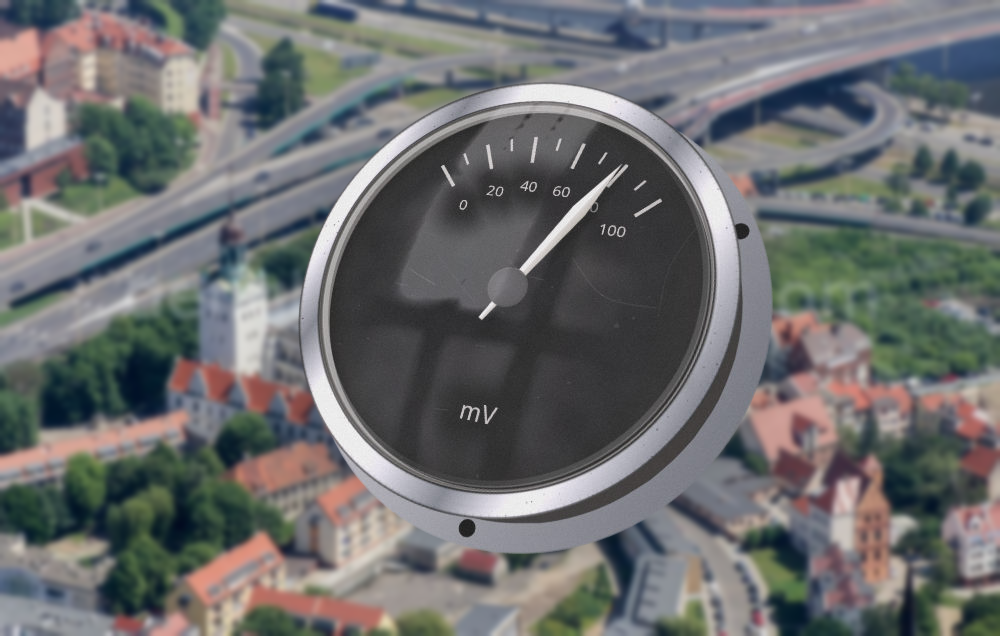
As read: 80
